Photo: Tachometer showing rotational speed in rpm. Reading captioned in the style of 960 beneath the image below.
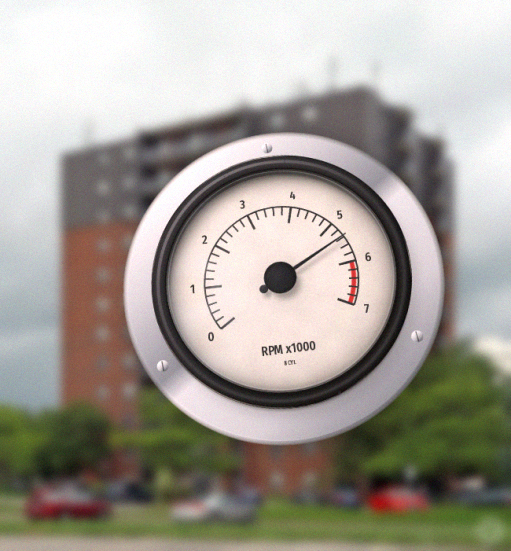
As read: 5400
